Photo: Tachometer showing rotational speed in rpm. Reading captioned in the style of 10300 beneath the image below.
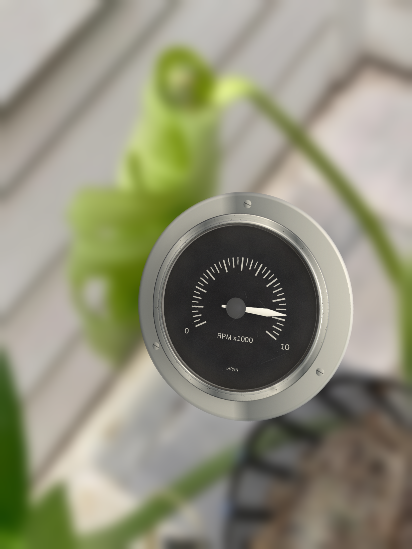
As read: 8750
